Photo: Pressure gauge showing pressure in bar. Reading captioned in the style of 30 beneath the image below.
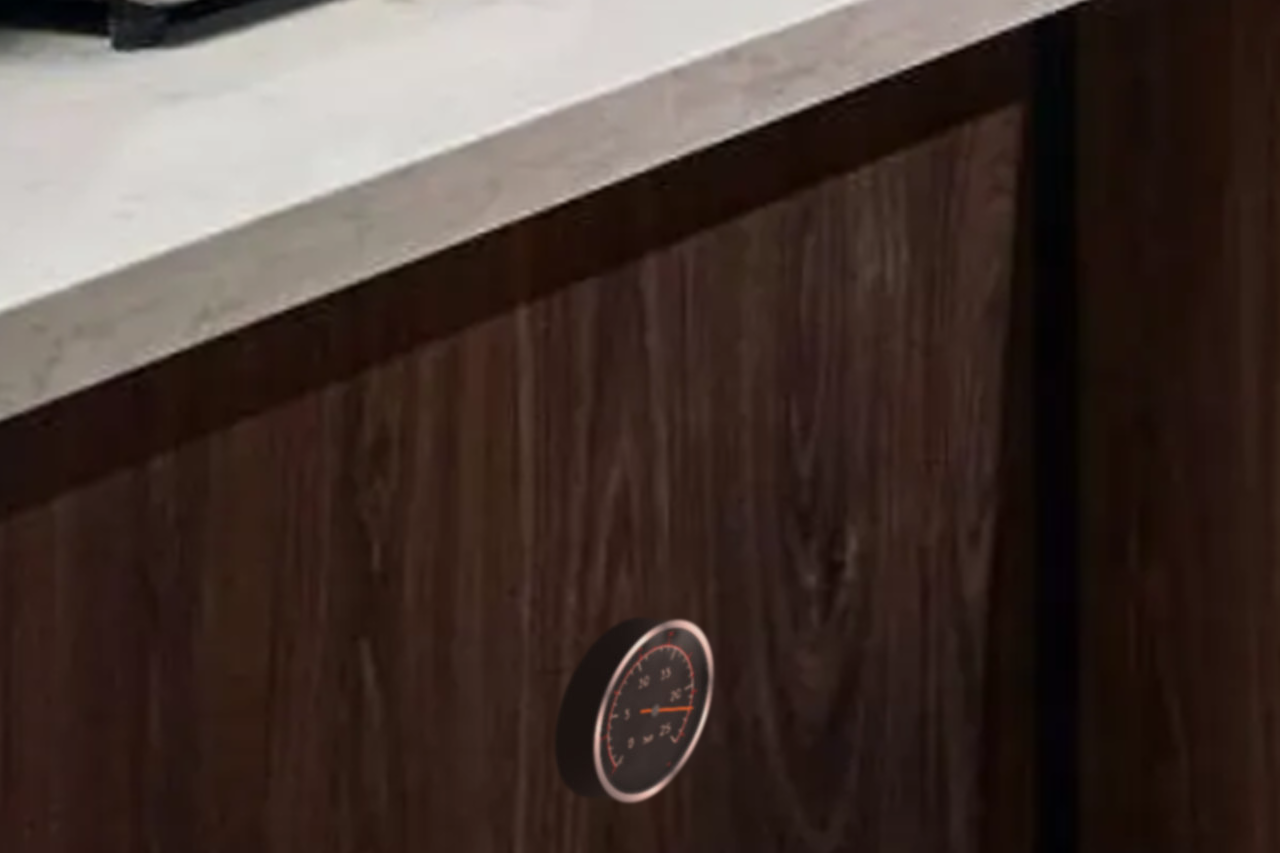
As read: 22
